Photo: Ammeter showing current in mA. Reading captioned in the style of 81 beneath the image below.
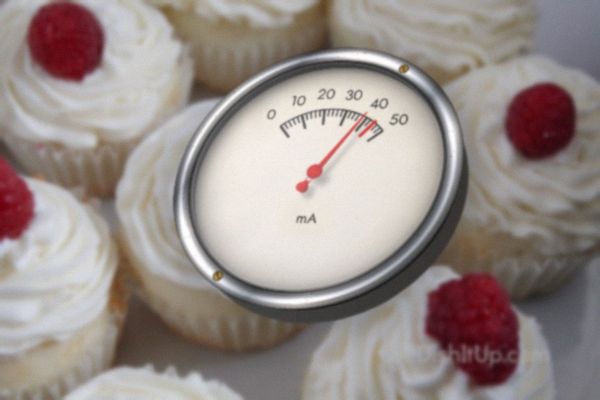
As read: 40
